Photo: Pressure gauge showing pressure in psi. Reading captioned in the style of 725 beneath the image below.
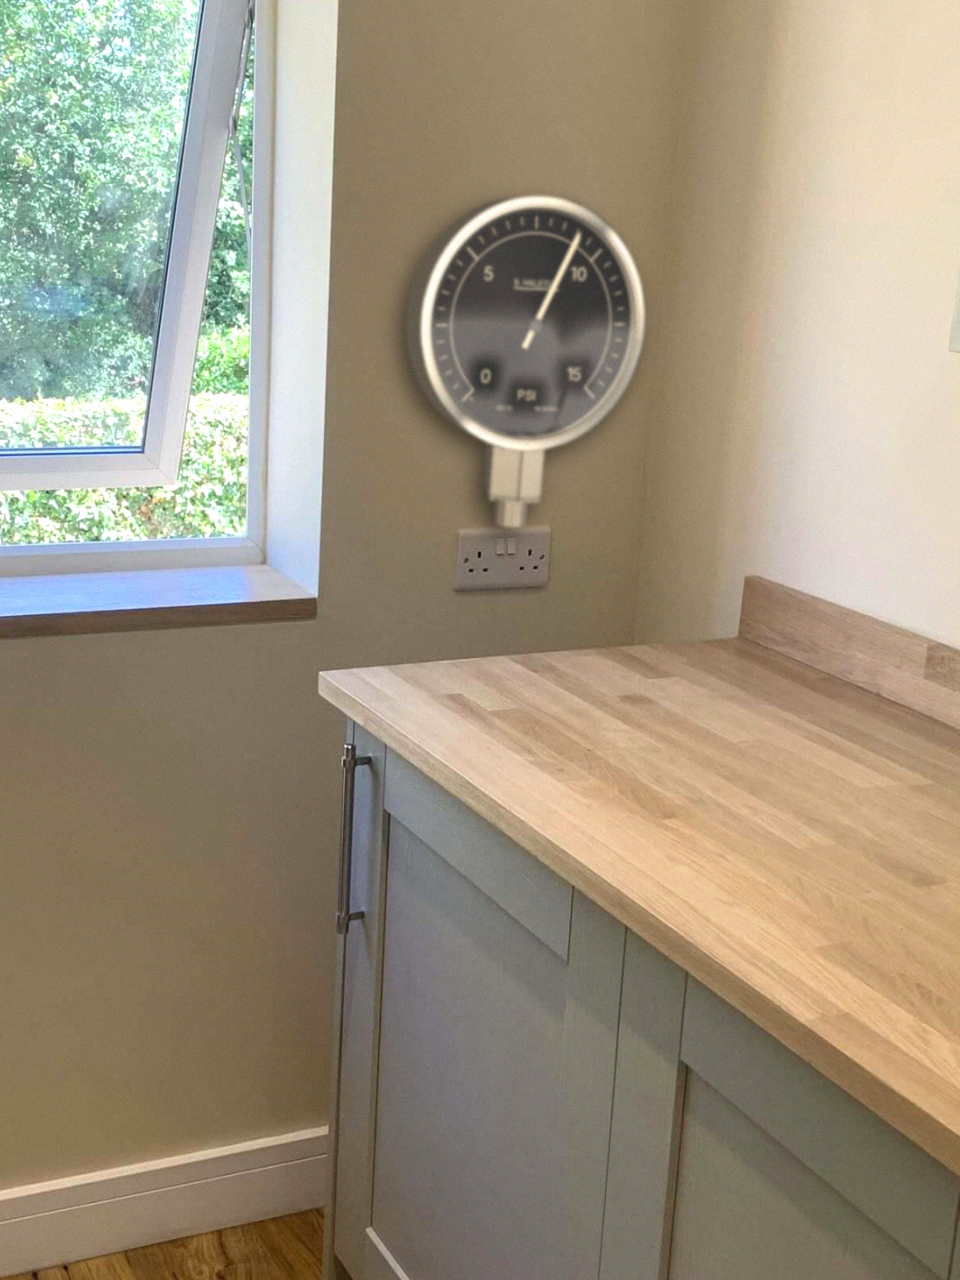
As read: 9
